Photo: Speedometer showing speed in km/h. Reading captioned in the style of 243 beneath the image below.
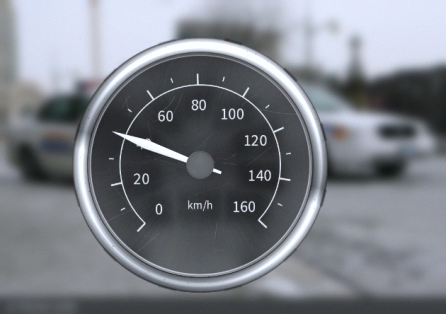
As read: 40
